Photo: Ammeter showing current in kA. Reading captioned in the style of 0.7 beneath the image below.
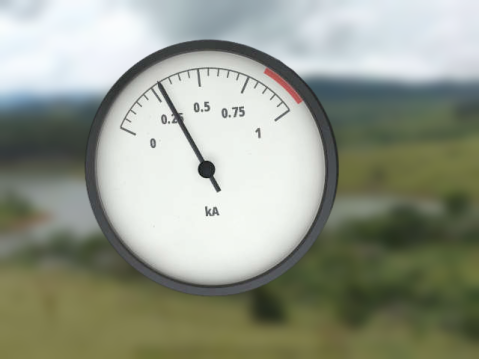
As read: 0.3
